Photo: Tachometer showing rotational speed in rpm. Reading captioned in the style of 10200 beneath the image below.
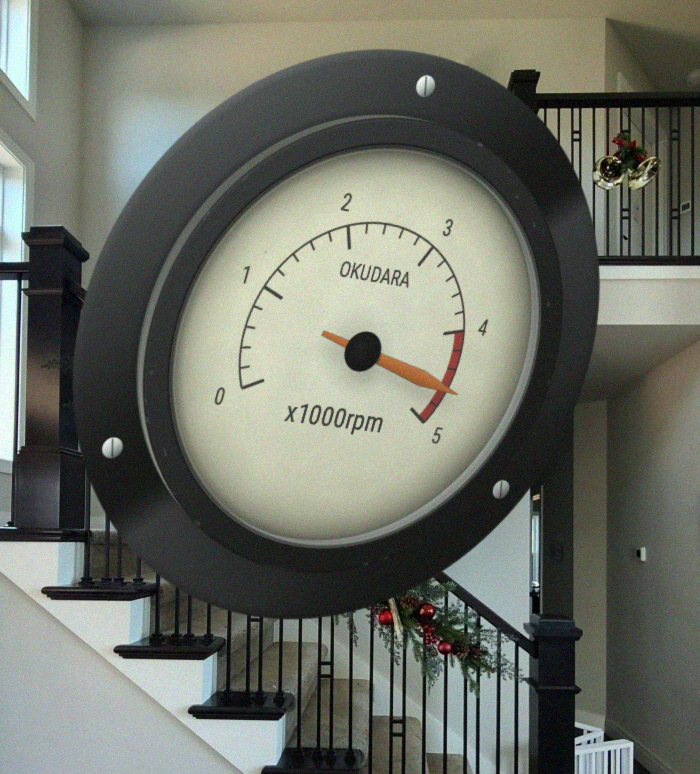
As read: 4600
